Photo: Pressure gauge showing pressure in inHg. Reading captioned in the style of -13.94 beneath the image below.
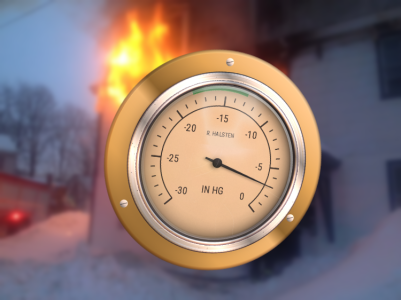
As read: -3
